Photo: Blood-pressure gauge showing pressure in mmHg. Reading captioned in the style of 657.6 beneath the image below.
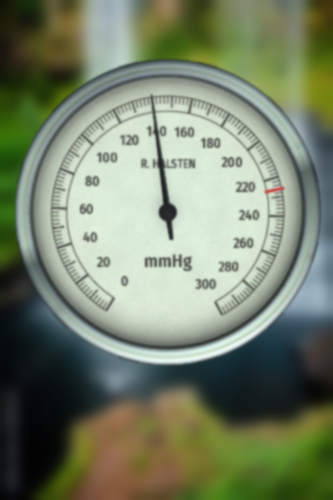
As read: 140
